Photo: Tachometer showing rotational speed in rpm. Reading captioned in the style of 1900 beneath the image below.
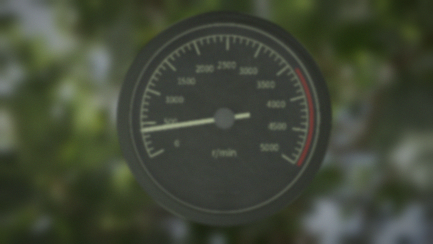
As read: 400
